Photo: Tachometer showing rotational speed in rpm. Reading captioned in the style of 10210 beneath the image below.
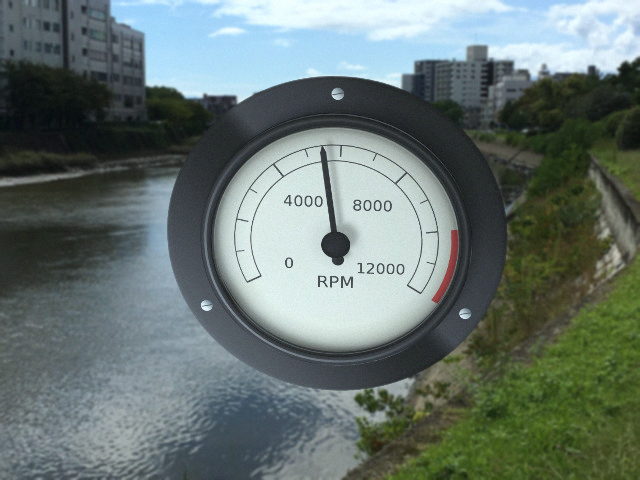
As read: 5500
